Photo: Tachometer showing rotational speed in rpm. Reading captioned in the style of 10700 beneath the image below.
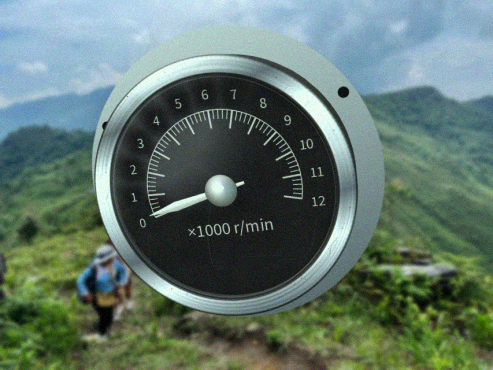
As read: 200
